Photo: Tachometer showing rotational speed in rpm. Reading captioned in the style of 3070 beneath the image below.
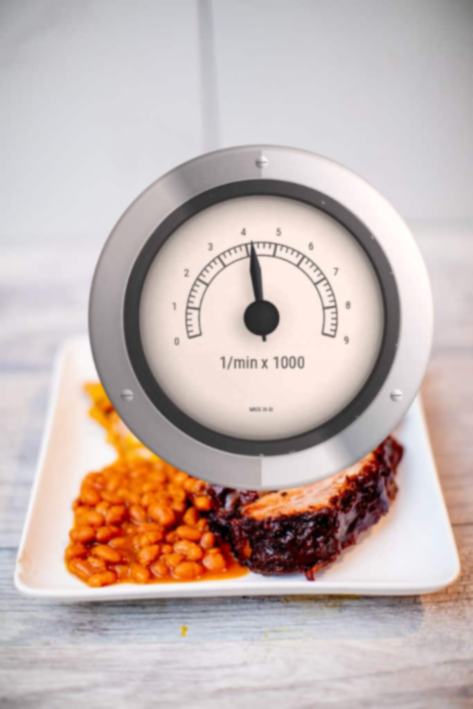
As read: 4200
